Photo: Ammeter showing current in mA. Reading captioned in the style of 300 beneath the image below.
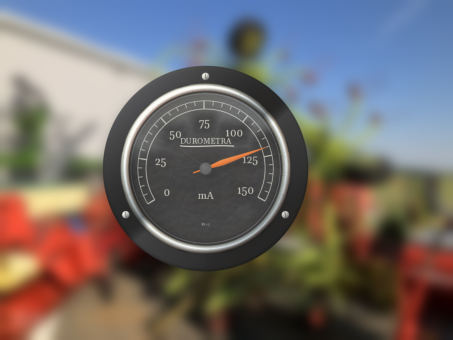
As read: 120
